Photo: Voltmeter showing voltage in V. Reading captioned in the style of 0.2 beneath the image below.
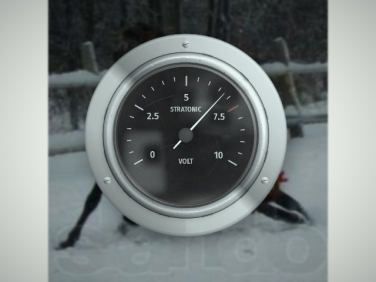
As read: 6.75
